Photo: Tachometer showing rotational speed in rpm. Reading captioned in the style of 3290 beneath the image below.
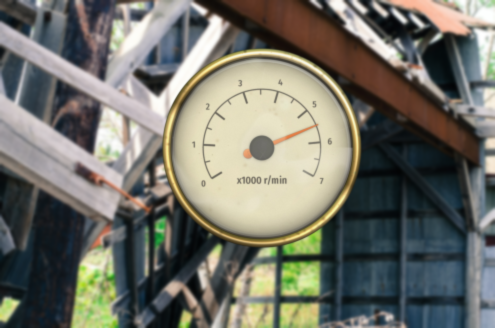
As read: 5500
